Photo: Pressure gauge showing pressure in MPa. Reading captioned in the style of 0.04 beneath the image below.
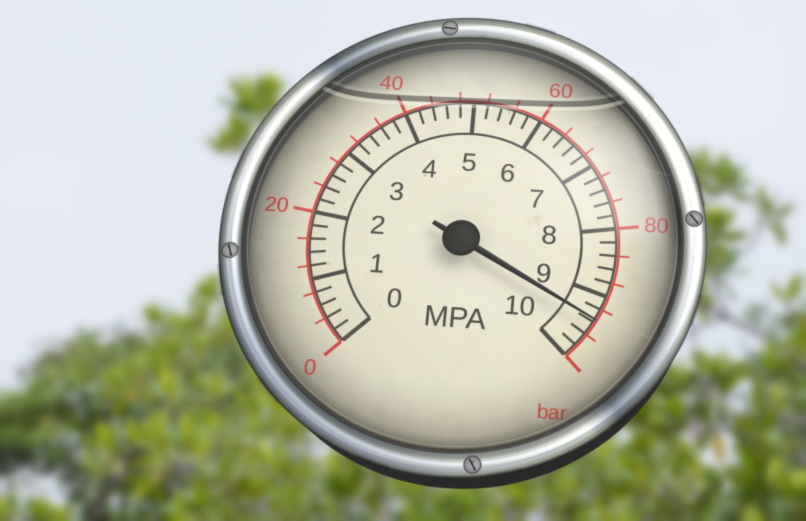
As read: 9.4
